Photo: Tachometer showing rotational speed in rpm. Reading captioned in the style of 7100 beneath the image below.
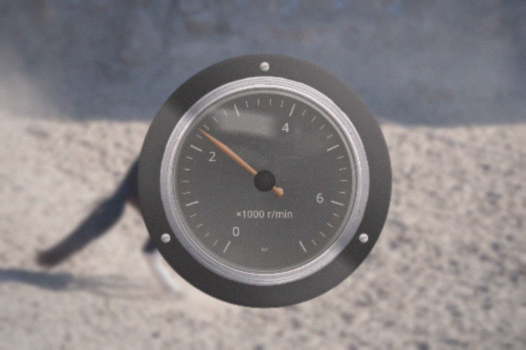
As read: 2300
